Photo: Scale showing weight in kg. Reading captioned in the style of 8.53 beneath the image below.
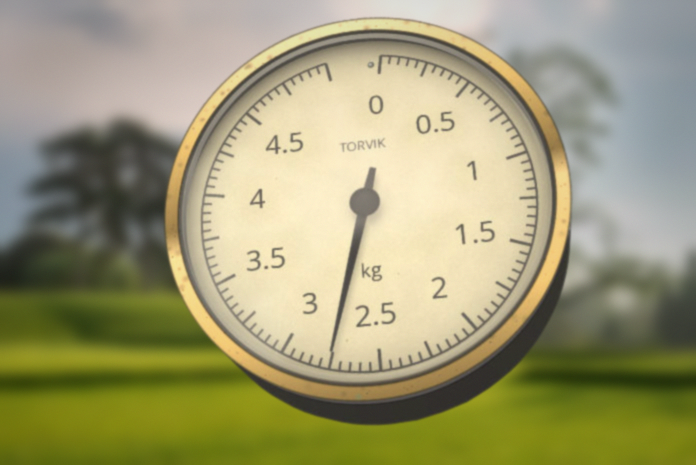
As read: 2.75
